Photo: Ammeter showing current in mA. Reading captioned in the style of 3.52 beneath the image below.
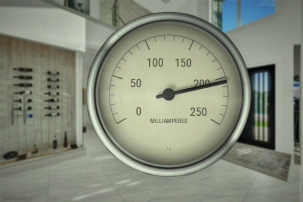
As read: 205
